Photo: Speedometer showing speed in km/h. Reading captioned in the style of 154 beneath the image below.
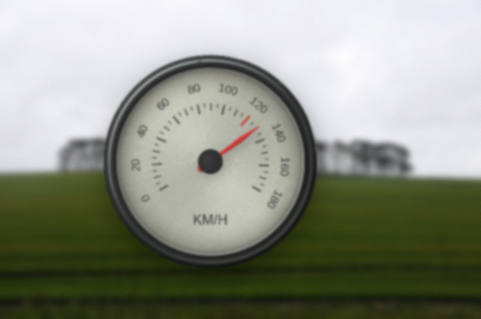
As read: 130
